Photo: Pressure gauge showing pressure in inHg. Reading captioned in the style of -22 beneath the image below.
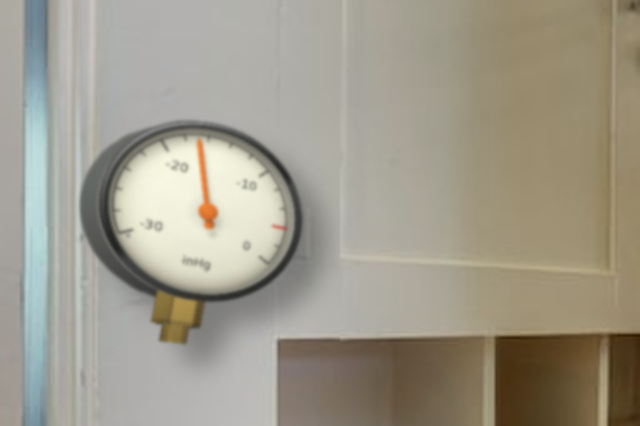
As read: -17
